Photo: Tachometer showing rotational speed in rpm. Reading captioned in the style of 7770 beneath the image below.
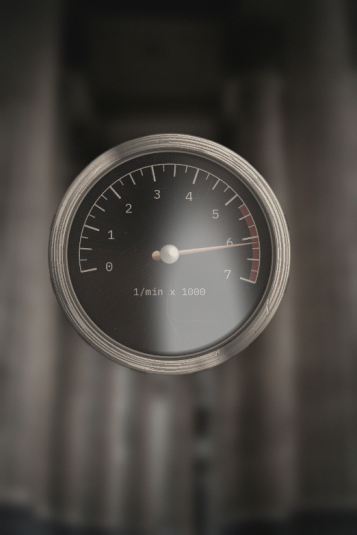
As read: 6125
